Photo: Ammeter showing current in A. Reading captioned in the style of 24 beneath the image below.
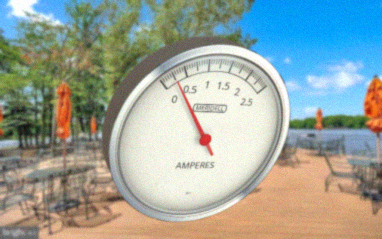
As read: 0.25
